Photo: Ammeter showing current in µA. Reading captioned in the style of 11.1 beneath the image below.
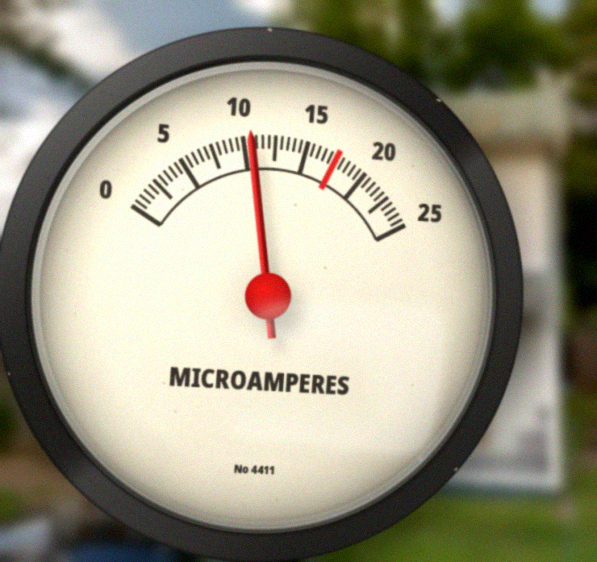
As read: 10.5
